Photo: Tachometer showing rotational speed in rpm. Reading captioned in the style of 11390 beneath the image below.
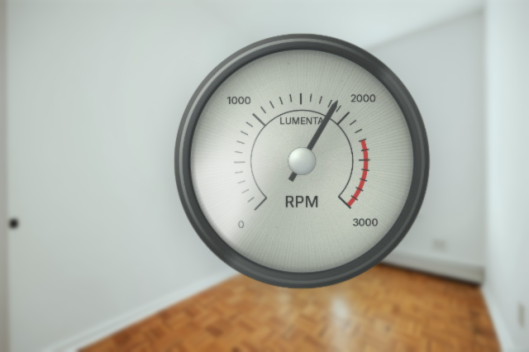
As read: 1850
